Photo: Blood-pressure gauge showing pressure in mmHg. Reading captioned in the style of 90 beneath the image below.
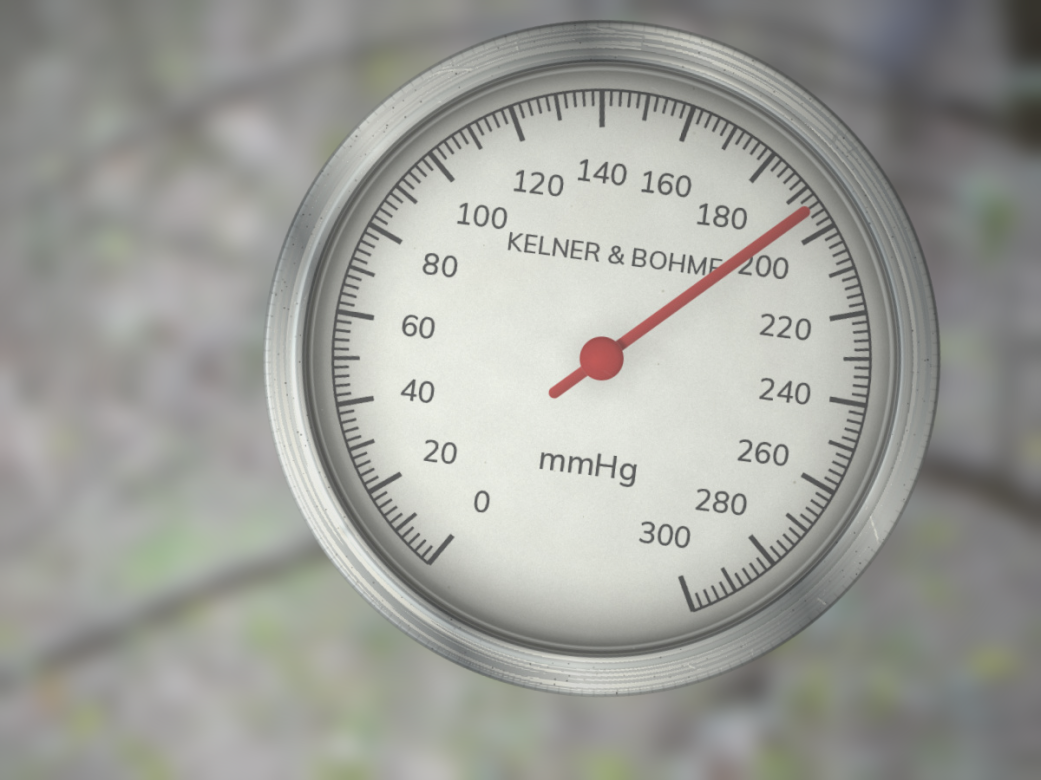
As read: 194
